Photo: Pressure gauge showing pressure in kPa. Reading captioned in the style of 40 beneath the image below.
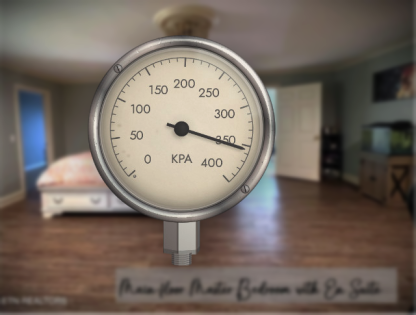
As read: 355
